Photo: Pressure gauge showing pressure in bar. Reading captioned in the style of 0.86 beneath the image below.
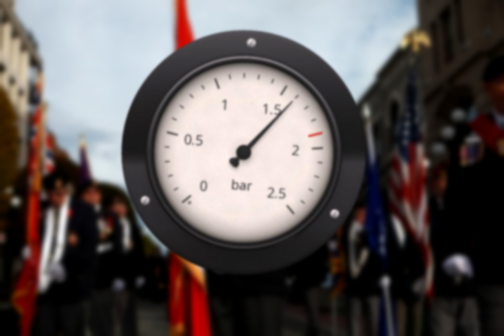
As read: 1.6
